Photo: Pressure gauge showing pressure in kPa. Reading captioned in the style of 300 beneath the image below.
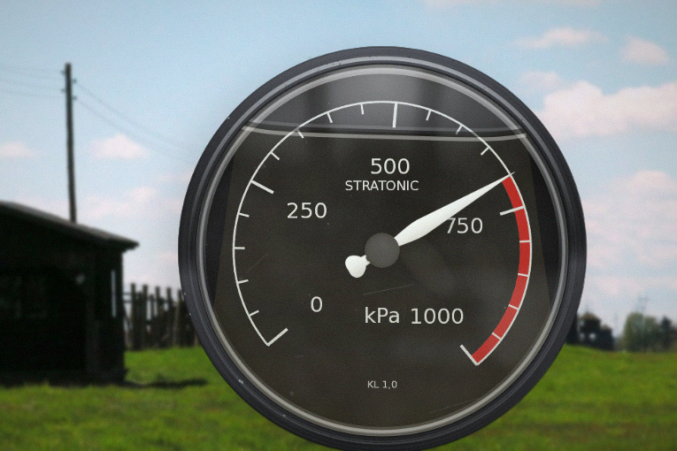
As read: 700
